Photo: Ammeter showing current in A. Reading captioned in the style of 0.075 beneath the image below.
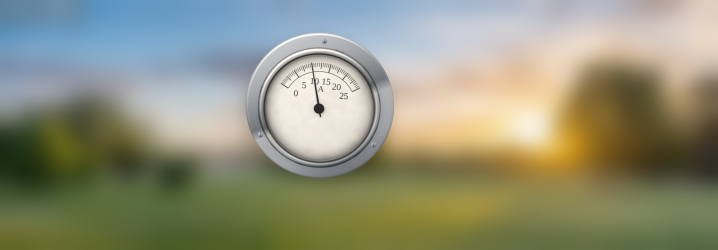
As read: 10
